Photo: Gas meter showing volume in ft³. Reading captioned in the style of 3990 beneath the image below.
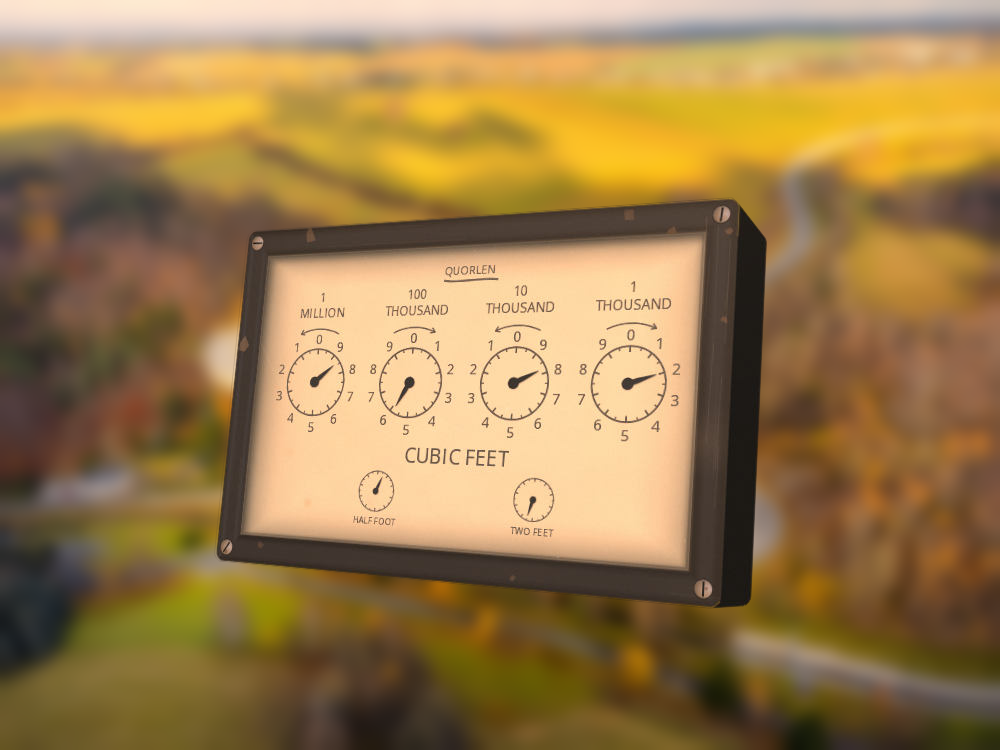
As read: 858200
